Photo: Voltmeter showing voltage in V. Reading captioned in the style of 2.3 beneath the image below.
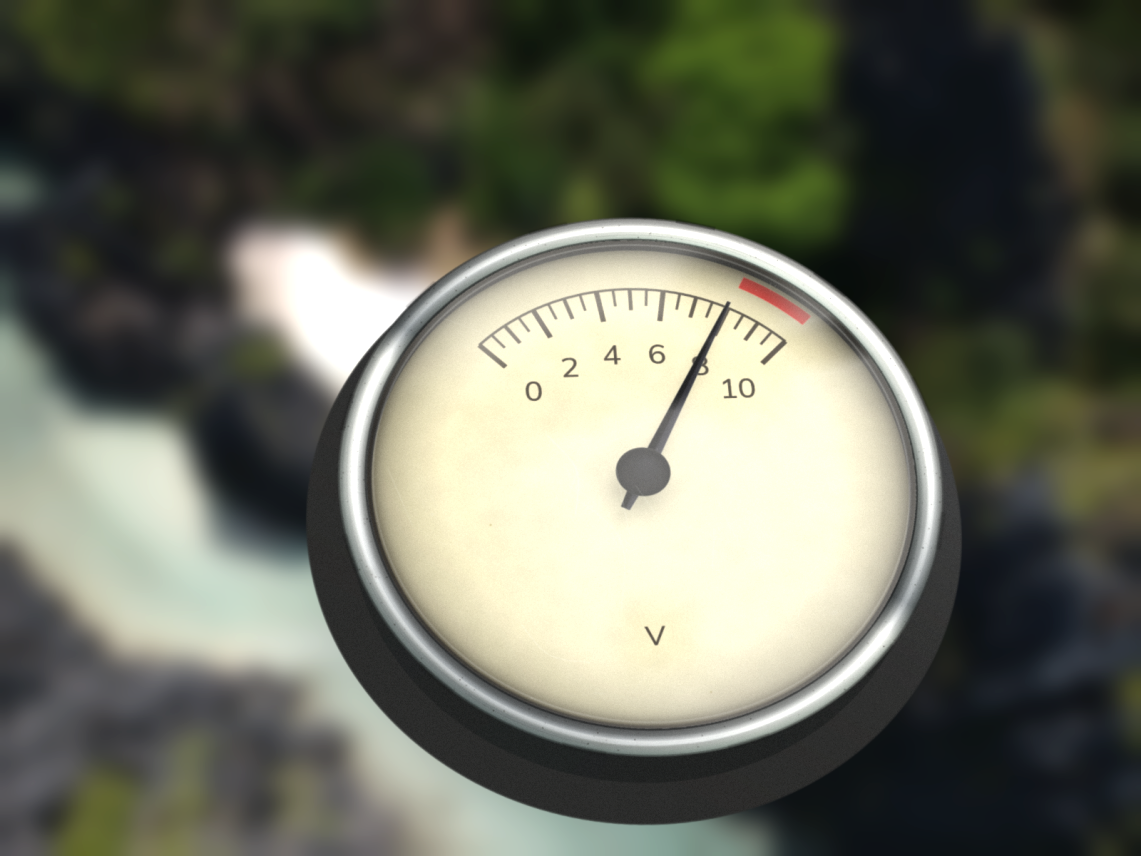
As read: 8
